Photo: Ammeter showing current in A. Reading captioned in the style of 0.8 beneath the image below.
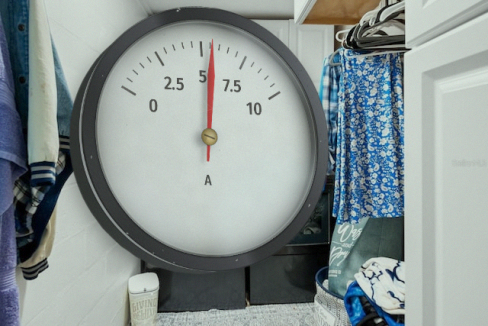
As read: 5.5
